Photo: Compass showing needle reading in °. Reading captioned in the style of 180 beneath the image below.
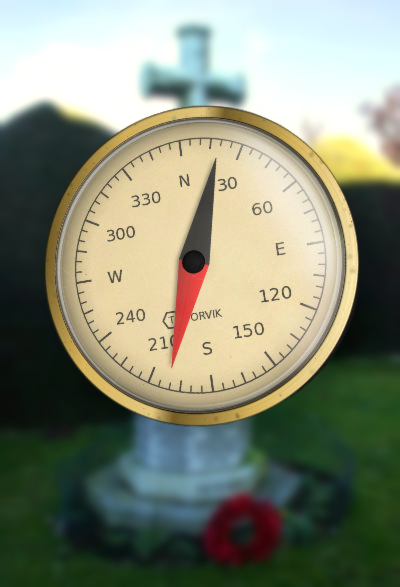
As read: 200
